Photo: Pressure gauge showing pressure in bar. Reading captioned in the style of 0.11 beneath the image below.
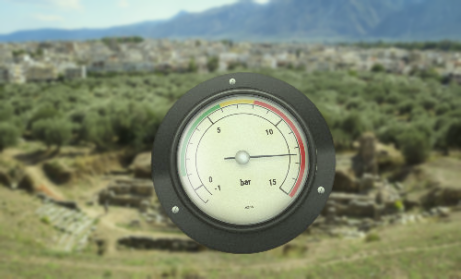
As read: 12.5
